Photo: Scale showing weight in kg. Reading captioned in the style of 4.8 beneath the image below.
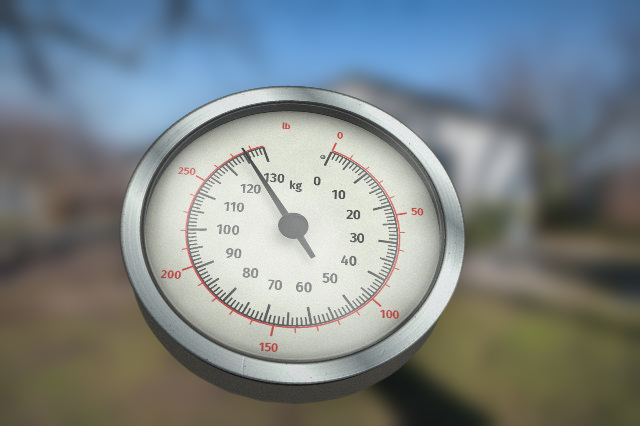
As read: 125
